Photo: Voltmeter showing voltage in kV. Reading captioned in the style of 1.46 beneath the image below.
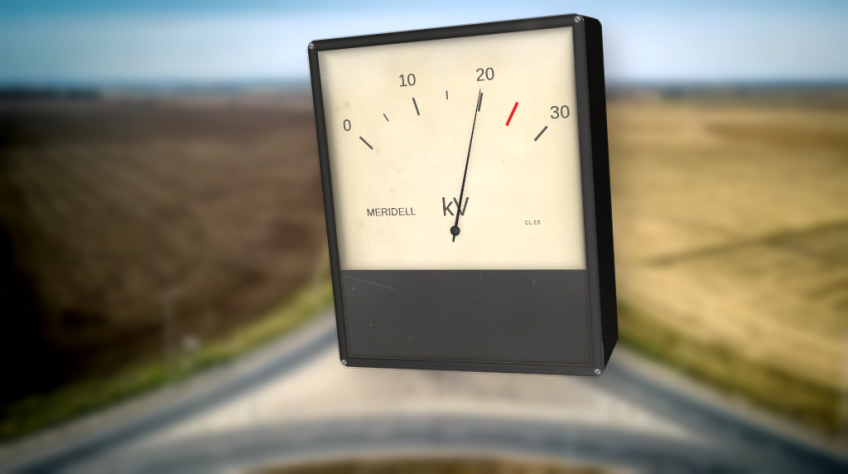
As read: 20
